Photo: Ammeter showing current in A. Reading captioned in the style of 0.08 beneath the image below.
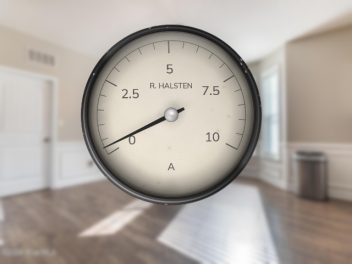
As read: 0.25
